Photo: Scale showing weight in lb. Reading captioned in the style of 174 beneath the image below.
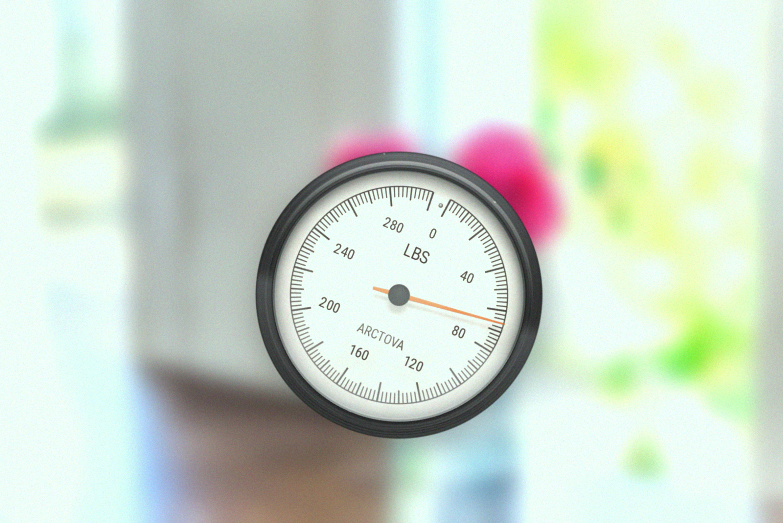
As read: 66
